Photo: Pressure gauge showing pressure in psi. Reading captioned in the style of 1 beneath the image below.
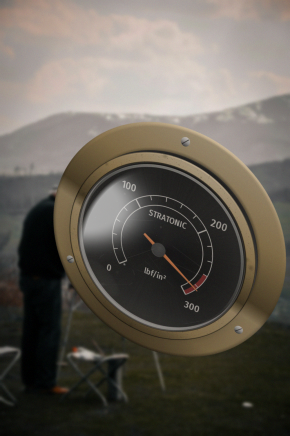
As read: 280
